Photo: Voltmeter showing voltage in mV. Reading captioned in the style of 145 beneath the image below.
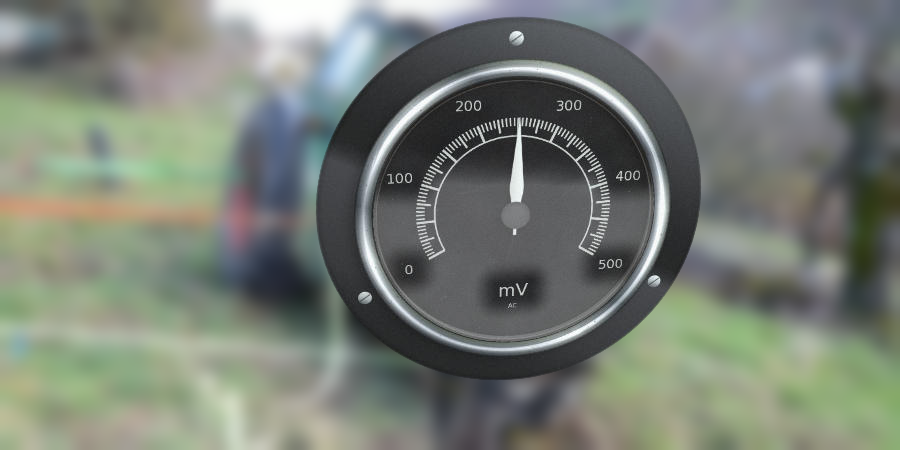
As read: 250
